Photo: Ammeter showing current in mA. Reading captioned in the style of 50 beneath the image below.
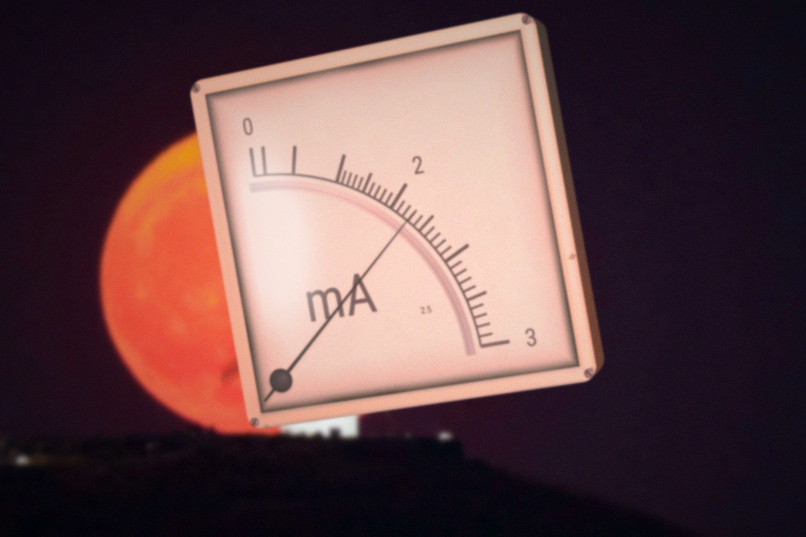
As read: 2.15
